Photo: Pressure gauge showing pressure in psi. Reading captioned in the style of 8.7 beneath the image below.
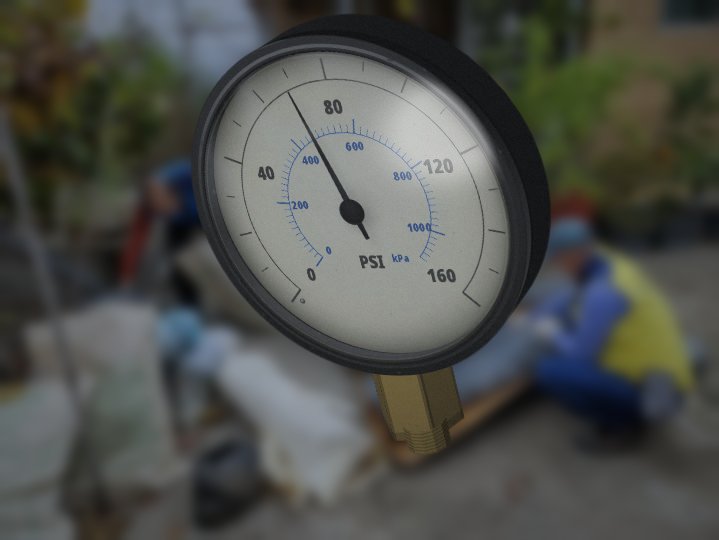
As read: 70
